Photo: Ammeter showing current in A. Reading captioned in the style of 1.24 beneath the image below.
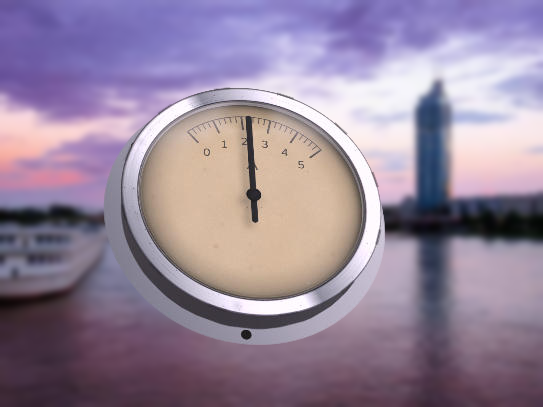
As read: 2.2
